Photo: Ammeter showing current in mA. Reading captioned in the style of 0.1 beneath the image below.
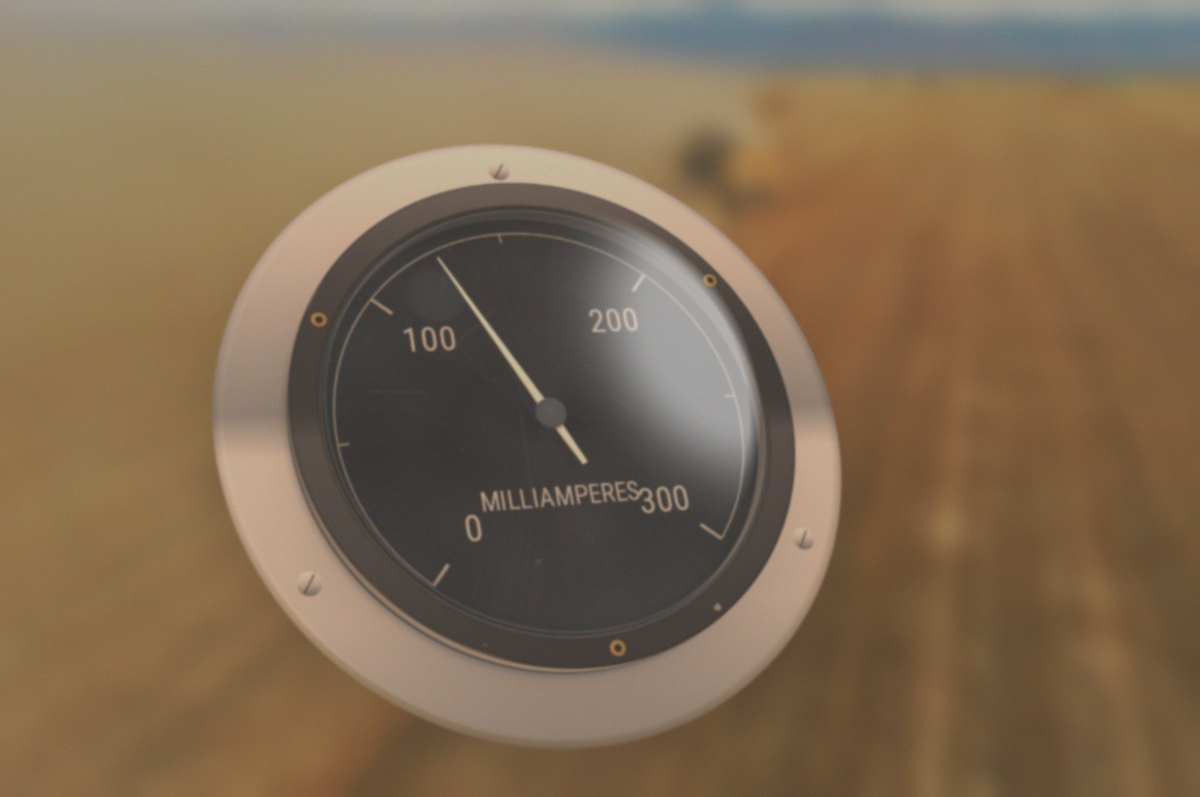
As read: 125
